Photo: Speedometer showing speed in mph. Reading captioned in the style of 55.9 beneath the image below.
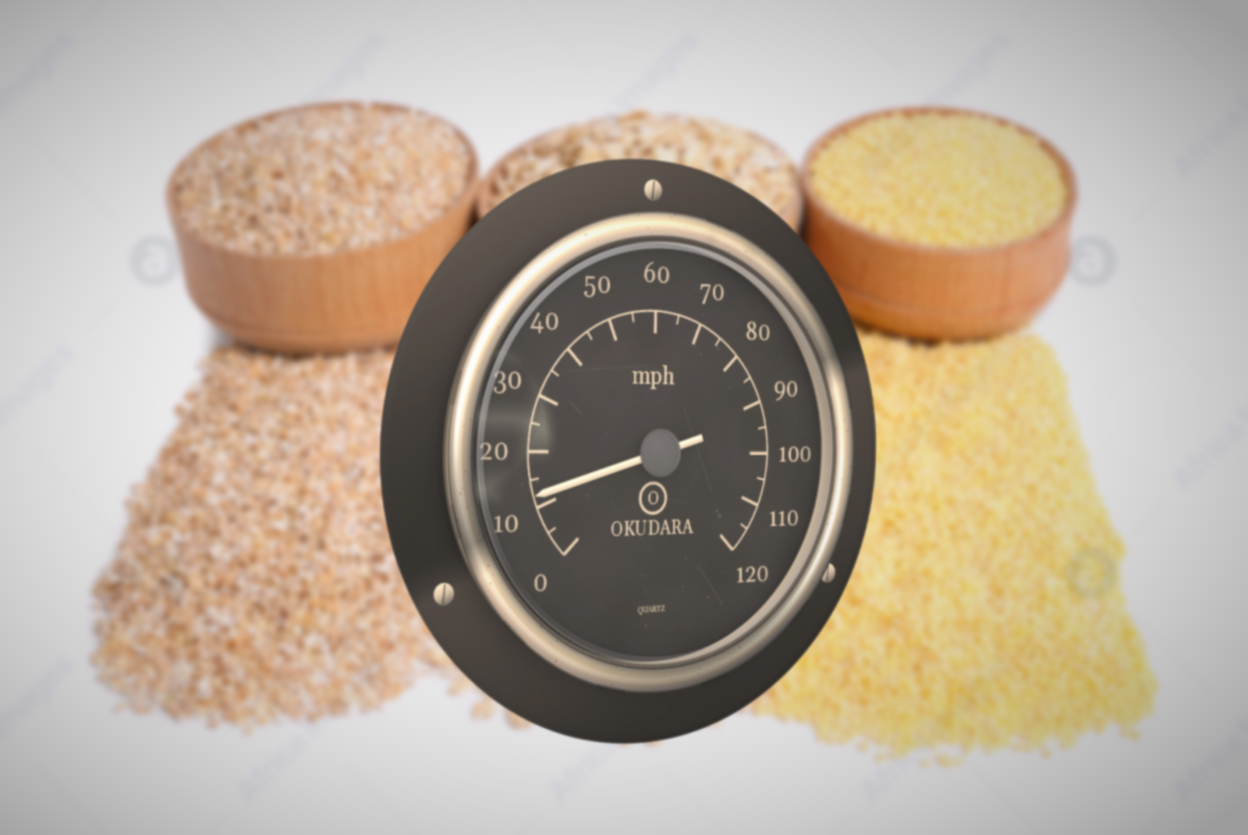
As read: 12.5
